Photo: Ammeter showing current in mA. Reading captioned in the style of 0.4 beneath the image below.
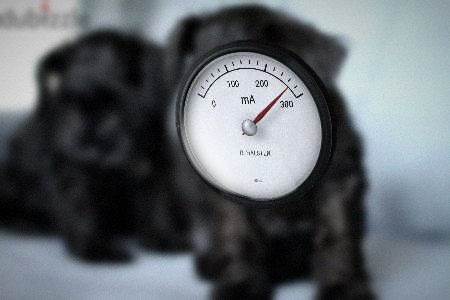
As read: 270
